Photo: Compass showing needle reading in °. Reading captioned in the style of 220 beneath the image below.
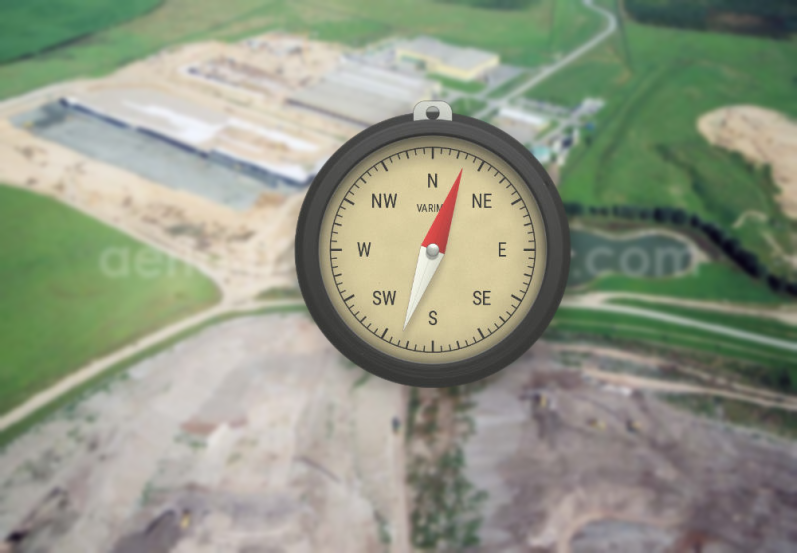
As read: 20
